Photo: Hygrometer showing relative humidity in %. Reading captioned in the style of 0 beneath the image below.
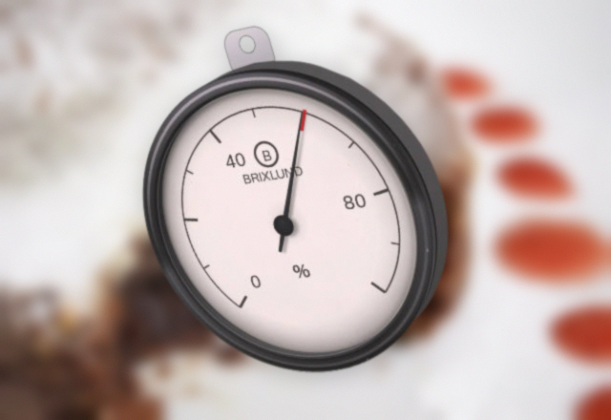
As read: 60
